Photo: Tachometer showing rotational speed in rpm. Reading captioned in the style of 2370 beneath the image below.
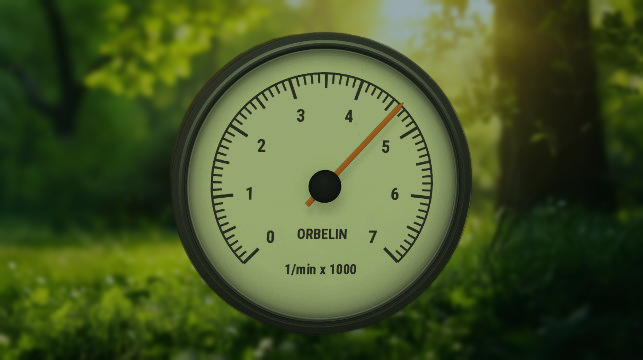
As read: 4600
